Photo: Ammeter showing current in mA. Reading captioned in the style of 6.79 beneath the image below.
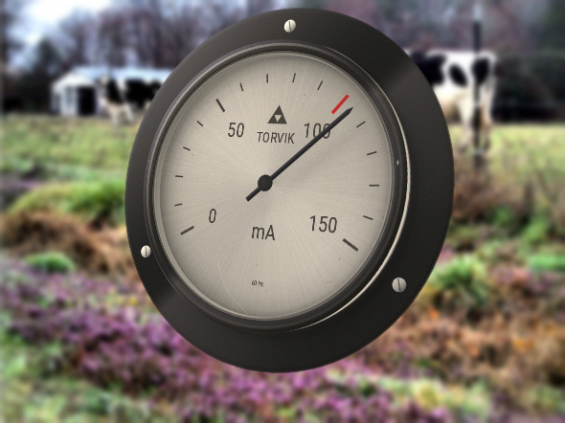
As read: 105
